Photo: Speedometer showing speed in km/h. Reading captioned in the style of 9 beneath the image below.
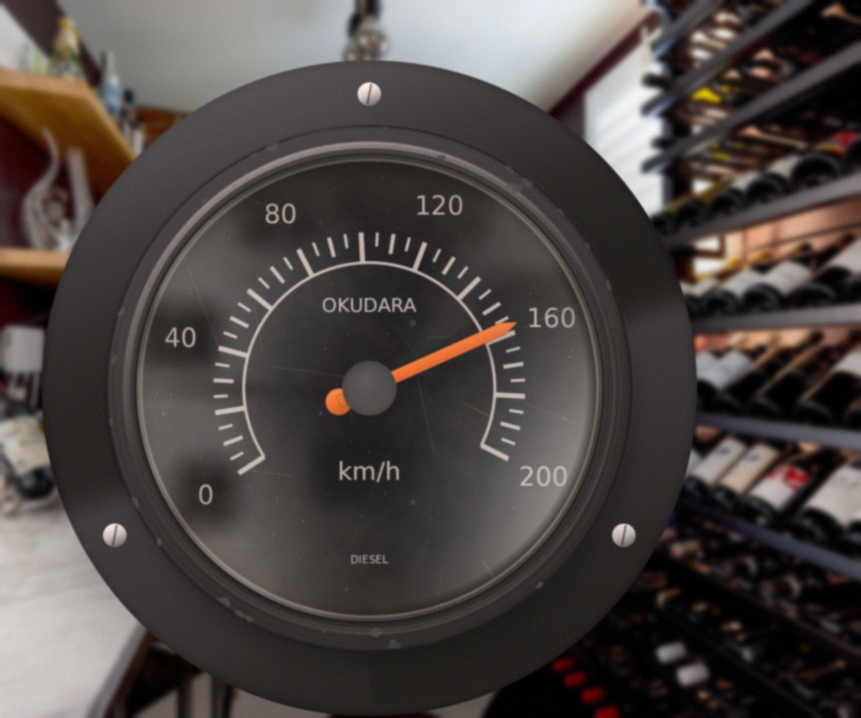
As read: 157.5
